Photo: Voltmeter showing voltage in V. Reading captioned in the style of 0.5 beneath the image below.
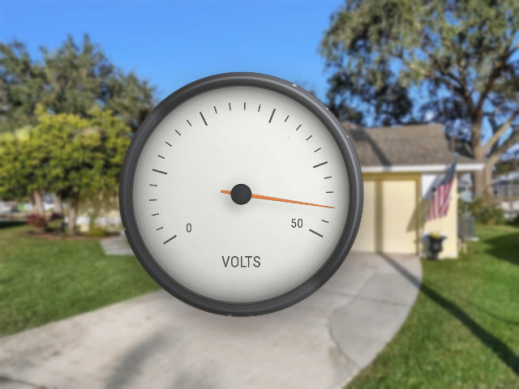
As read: 46
